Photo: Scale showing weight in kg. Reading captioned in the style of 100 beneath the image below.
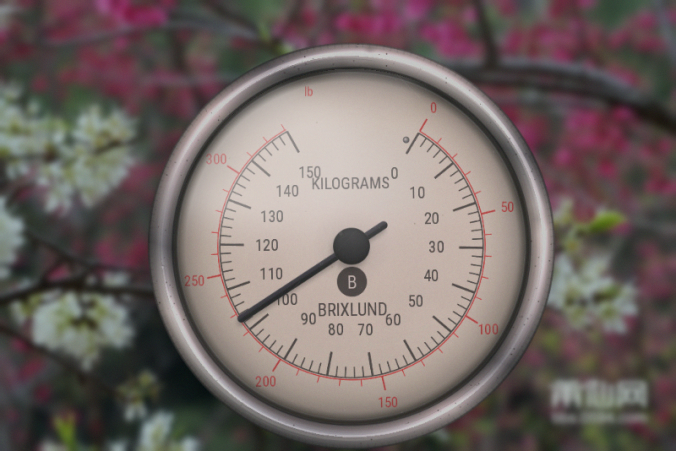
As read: 103
